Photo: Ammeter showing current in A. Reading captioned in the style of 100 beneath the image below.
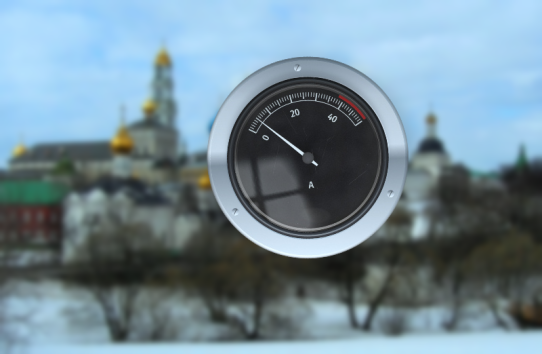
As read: 5
